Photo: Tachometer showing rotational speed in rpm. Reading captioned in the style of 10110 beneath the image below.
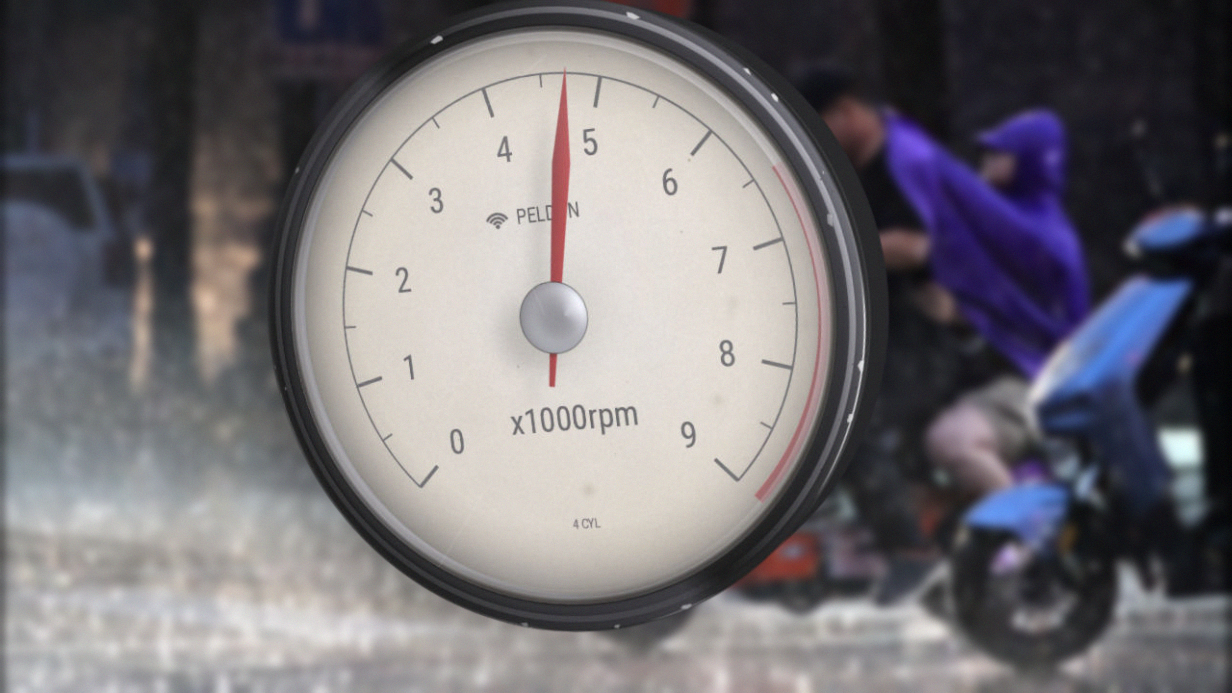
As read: 4750
